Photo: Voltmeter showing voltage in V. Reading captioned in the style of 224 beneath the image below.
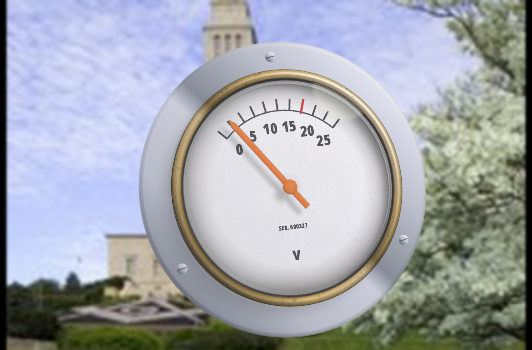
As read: 2.5
